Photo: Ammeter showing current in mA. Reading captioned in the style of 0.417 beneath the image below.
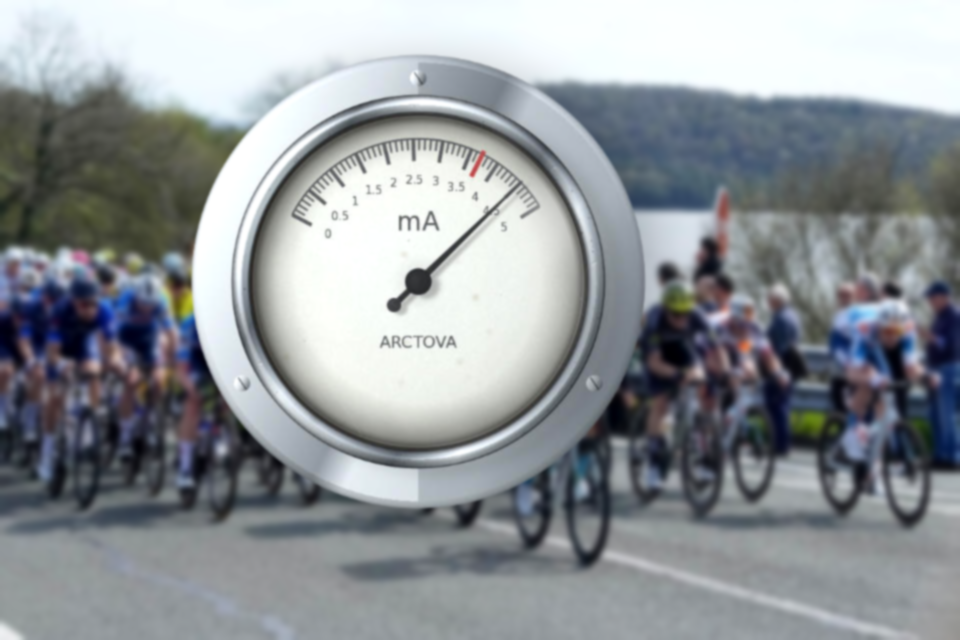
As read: 4.5
